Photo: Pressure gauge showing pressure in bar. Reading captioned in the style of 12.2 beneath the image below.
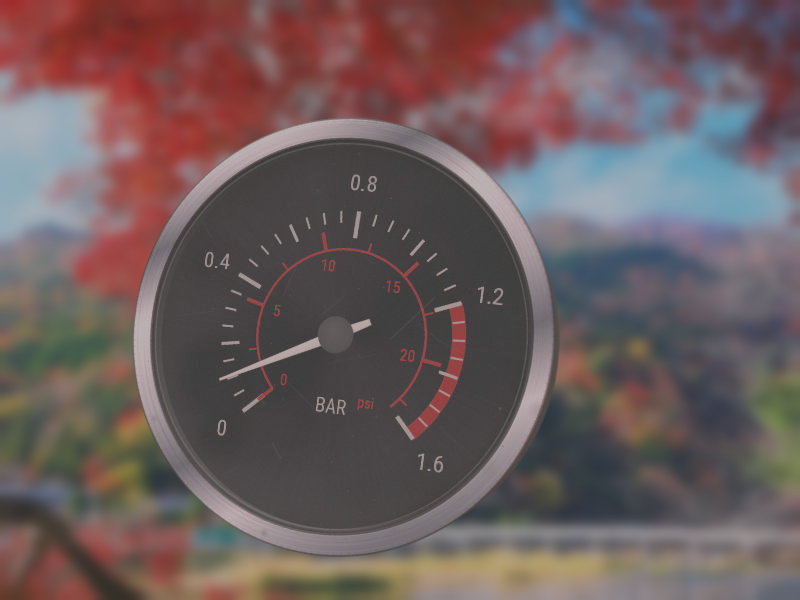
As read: 0.1
